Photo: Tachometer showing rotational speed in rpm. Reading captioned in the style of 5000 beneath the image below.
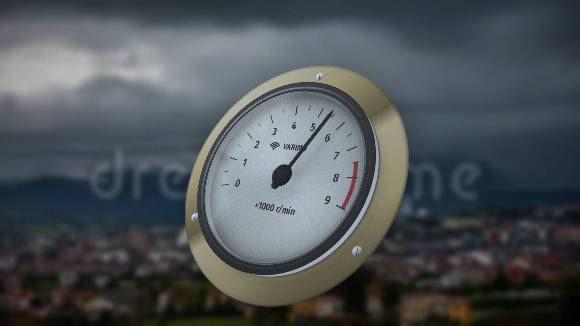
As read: 5500
